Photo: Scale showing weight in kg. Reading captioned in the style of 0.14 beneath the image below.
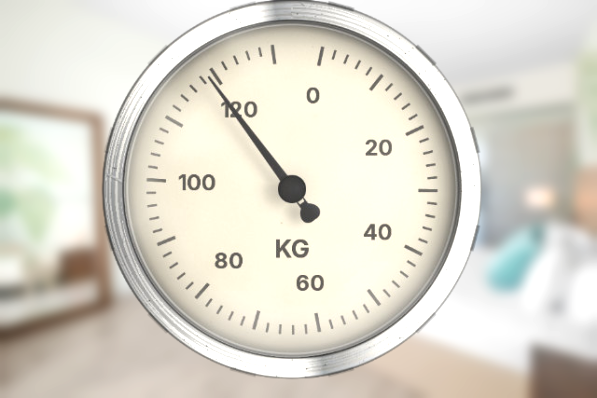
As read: 119
